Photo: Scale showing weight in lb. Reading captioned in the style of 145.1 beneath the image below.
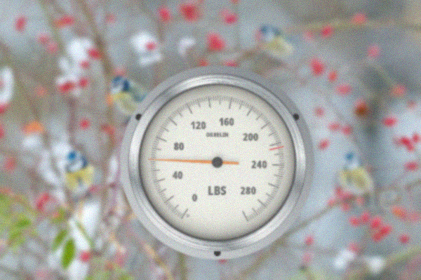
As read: 60
